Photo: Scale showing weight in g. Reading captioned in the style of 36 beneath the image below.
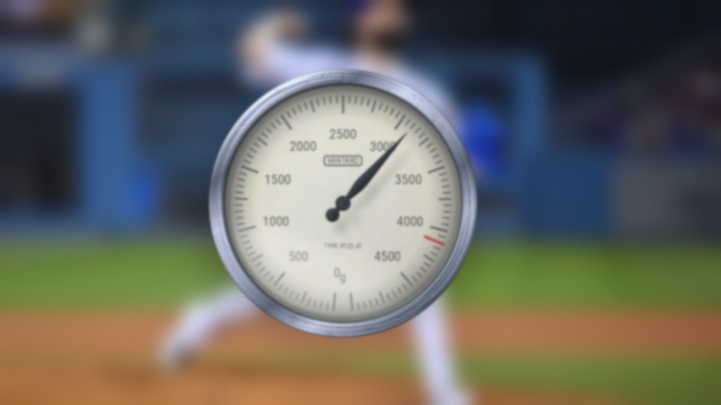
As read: 3100
